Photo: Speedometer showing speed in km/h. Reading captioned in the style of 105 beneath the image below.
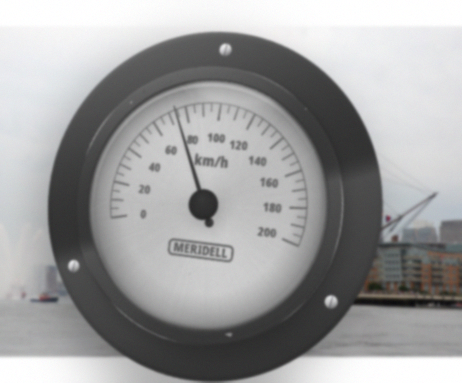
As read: 75
